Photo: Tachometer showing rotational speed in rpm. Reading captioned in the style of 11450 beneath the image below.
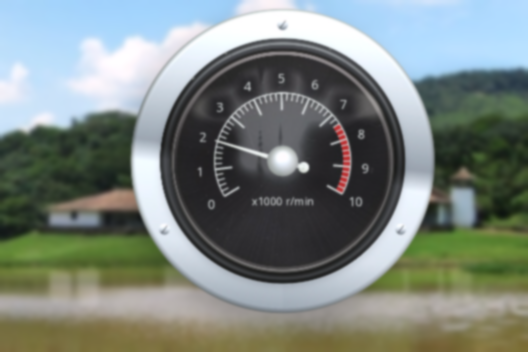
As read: 2000
